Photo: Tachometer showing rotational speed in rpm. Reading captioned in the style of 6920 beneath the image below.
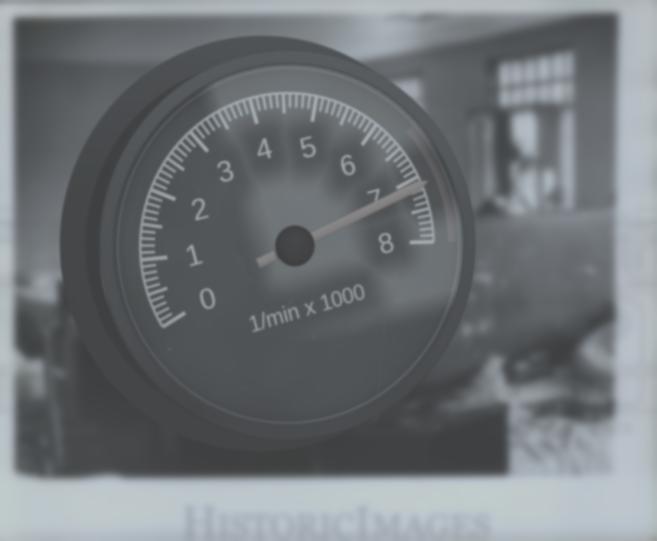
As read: 7100
